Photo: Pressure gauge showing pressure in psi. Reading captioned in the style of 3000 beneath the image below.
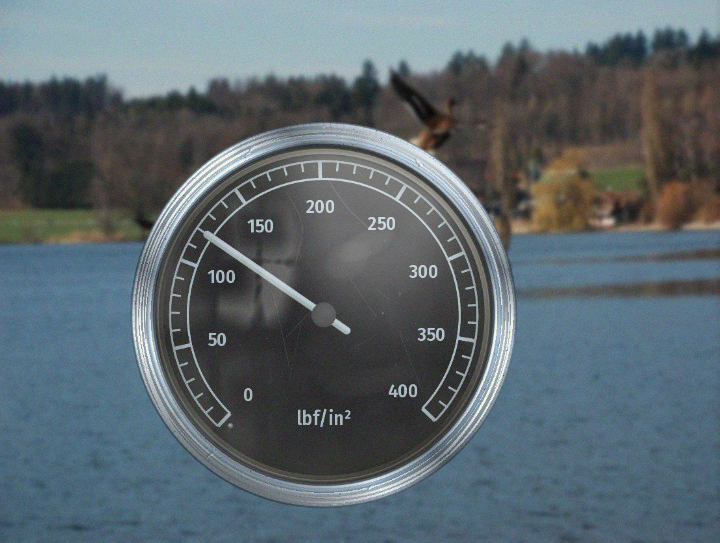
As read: 120
